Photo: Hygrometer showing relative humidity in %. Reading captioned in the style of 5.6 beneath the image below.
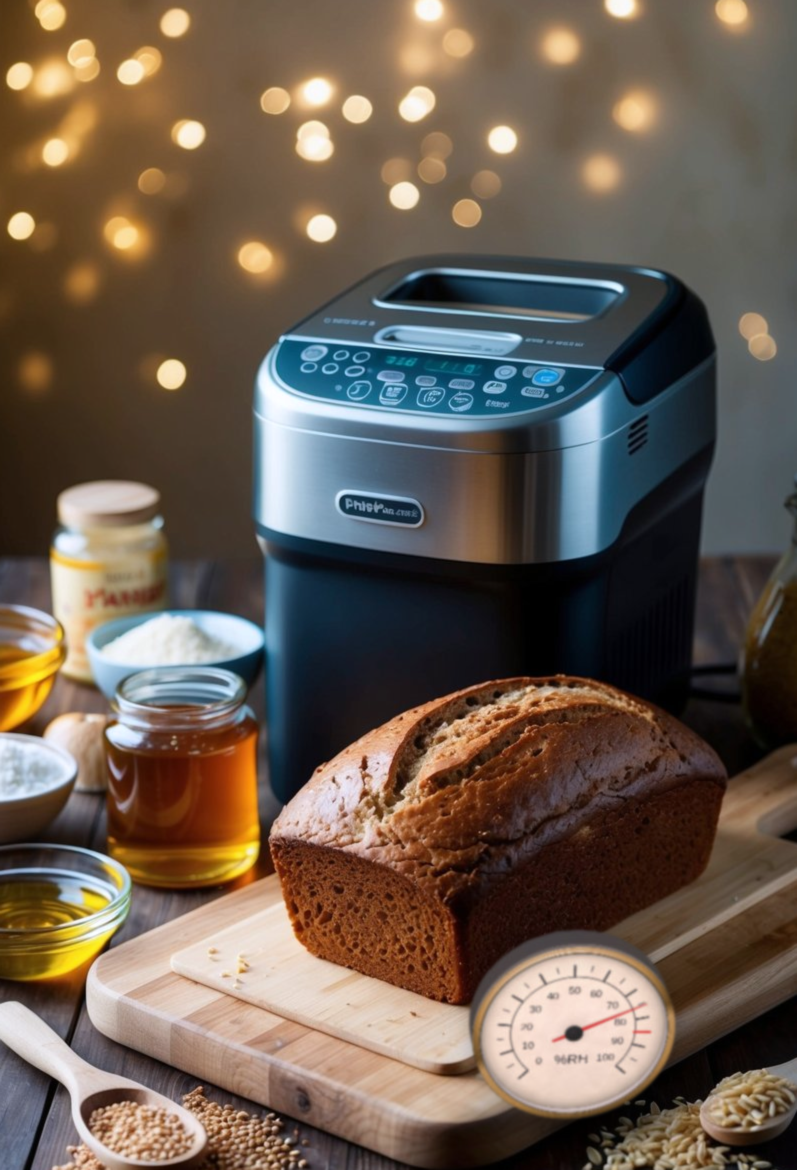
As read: 75
